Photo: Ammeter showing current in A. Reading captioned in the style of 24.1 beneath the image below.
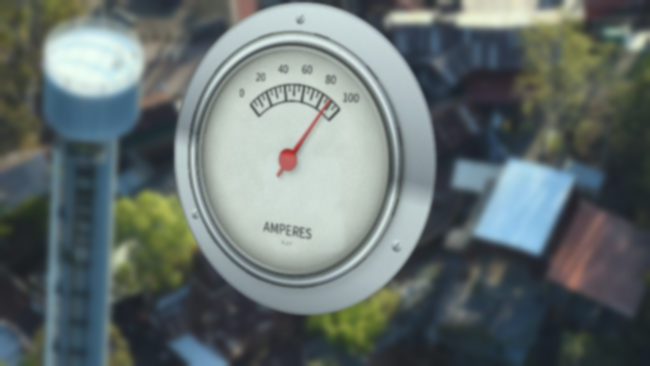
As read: 90
